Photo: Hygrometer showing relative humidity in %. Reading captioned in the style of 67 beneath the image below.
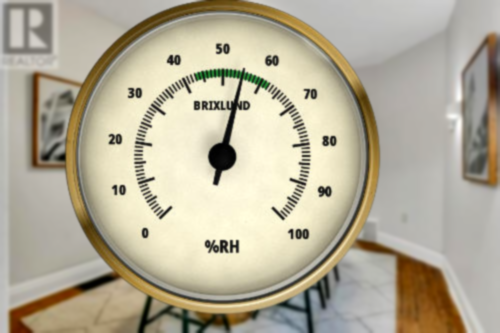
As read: 55
